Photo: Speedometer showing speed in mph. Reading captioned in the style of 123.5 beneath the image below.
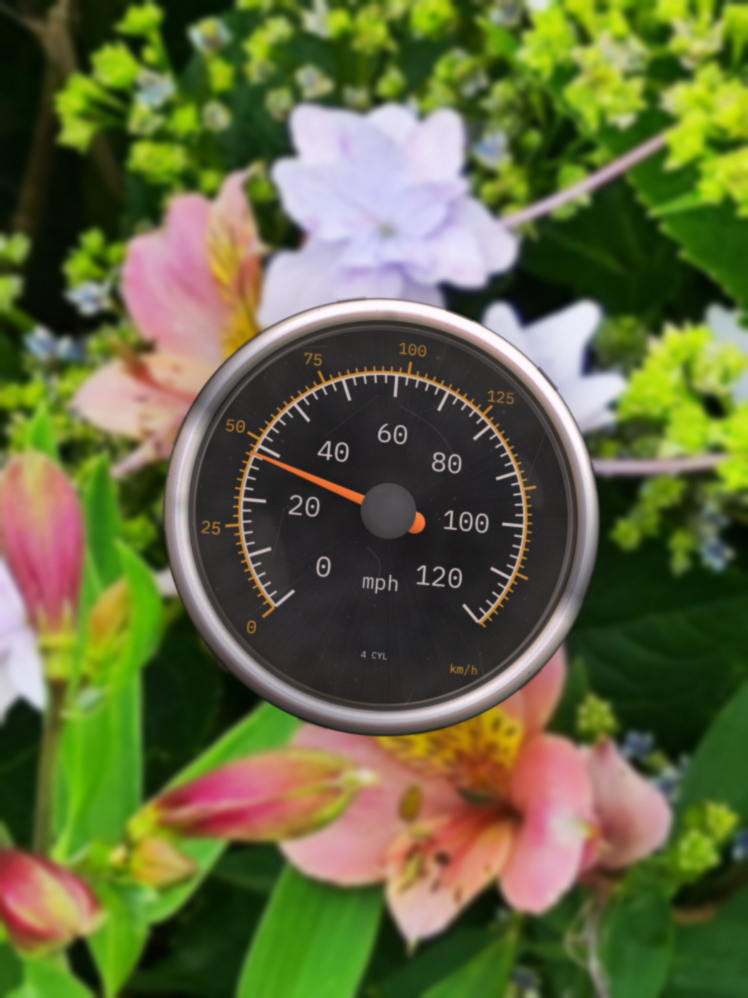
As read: 28
